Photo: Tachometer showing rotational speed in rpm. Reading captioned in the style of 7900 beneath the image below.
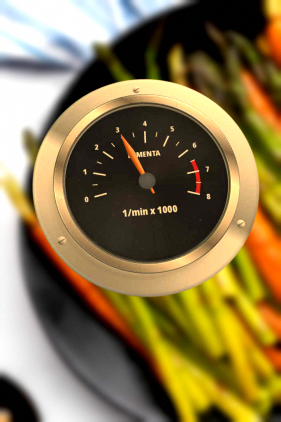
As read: 3000
